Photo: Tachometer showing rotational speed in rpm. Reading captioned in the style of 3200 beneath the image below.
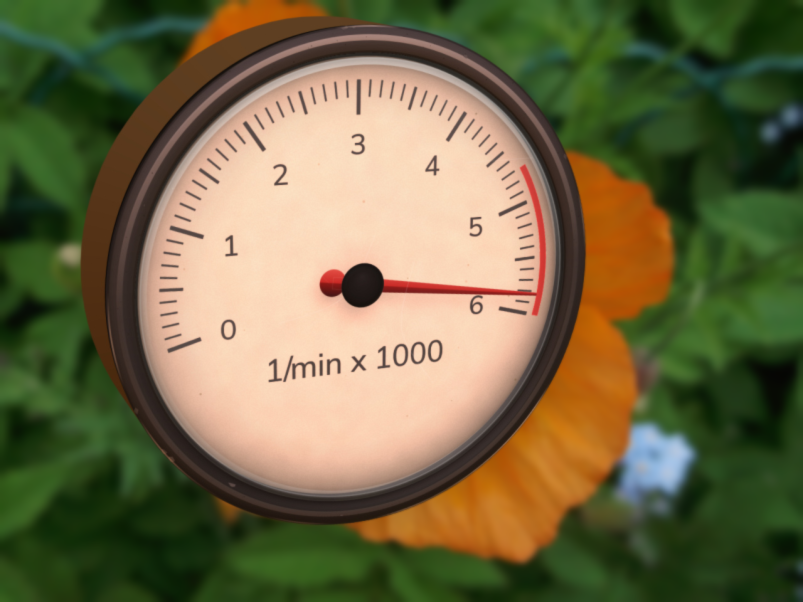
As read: 5800
